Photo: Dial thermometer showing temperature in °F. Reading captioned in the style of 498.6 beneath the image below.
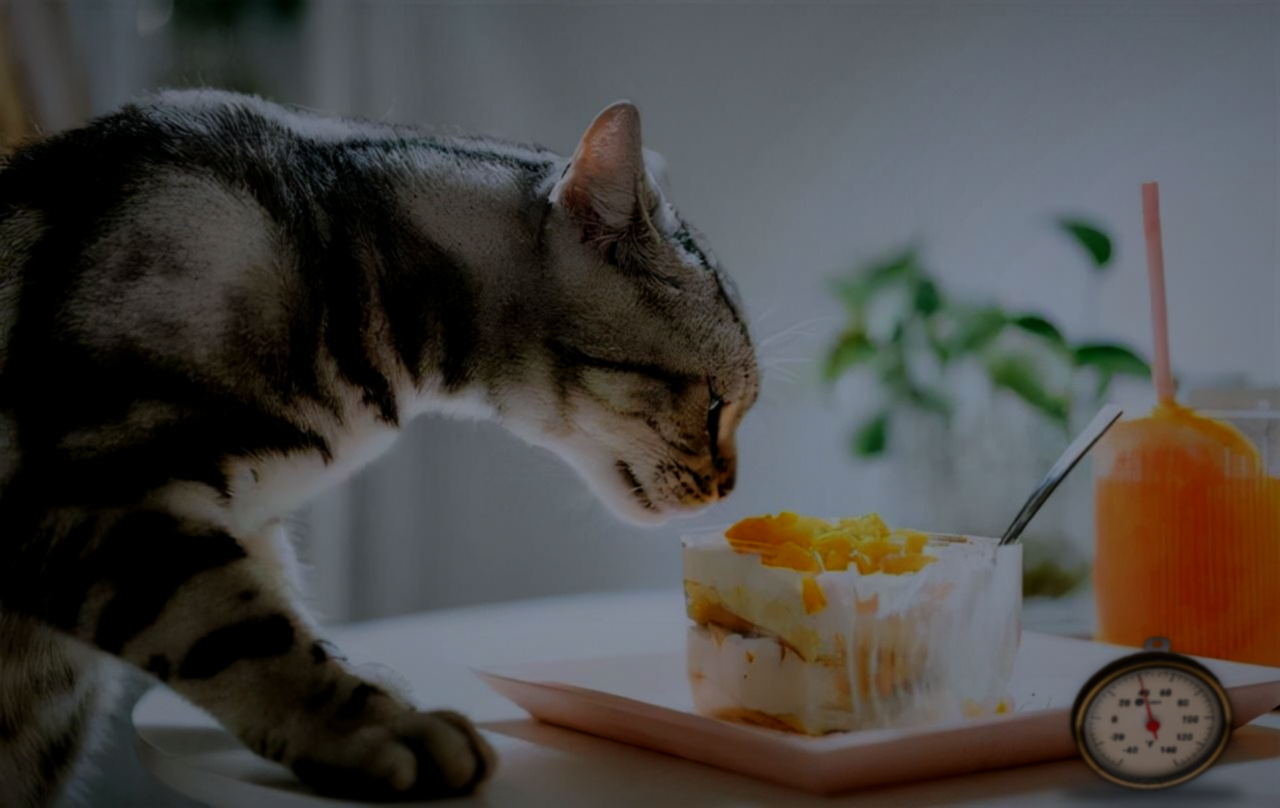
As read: 40
